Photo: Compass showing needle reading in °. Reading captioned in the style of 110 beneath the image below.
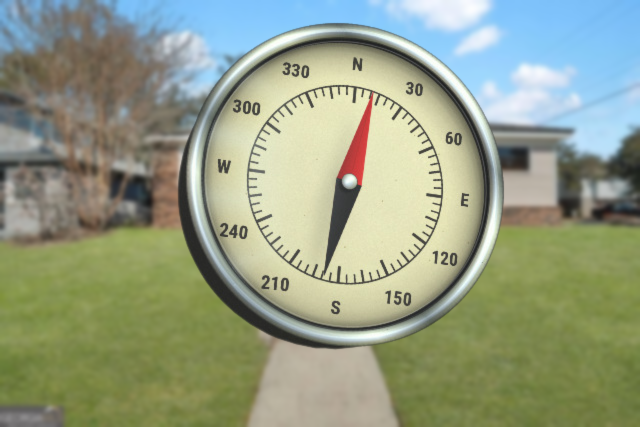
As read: 10
